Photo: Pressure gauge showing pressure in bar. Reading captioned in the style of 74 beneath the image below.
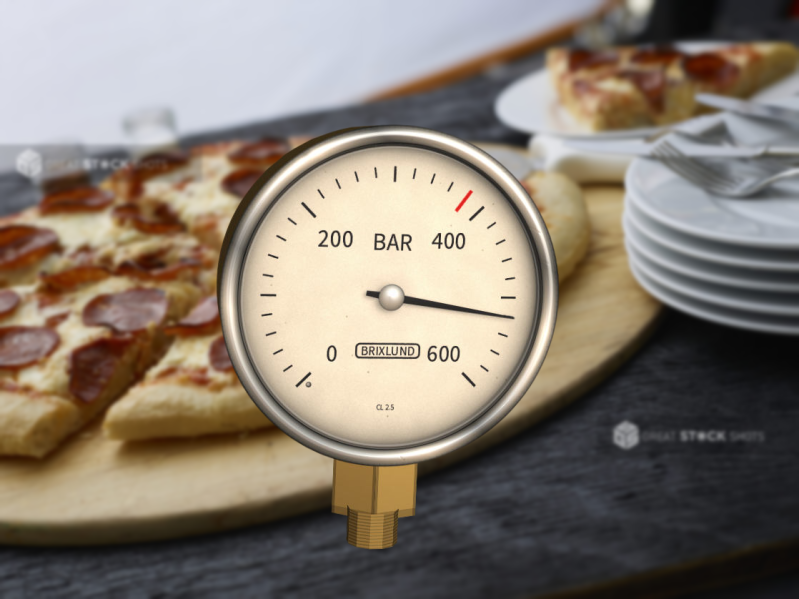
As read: 520
